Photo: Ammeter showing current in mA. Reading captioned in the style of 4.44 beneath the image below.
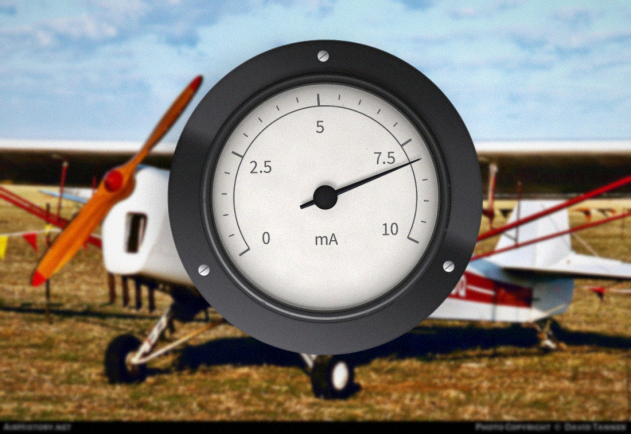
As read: 8
